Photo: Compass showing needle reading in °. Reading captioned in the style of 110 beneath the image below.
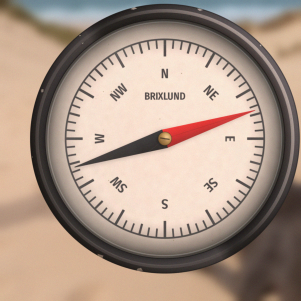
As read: 72.5
